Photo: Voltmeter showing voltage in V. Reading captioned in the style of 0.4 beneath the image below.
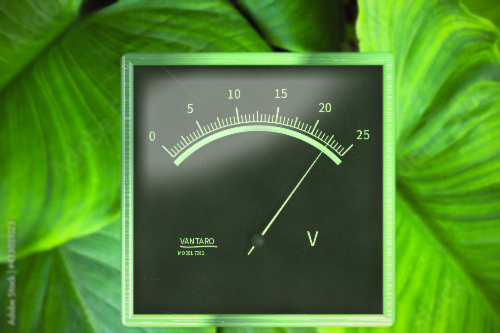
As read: 22.5
